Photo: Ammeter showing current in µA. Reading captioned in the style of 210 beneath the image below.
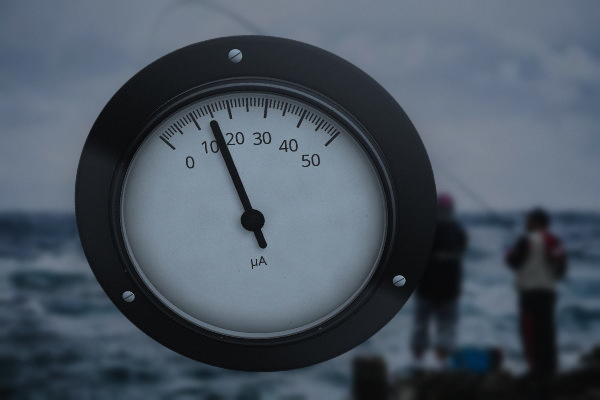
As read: 15
